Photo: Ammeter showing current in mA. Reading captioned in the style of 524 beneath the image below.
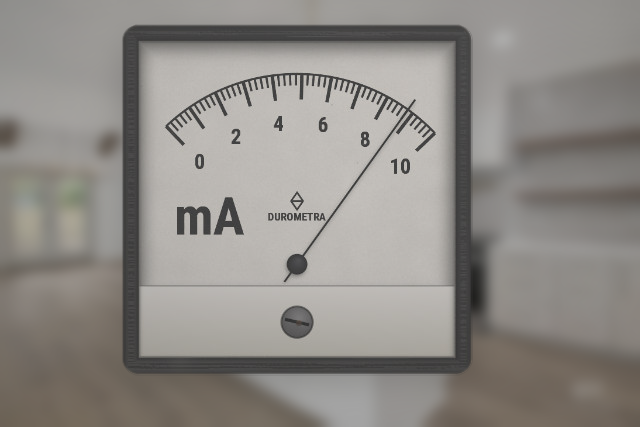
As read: 8.8
